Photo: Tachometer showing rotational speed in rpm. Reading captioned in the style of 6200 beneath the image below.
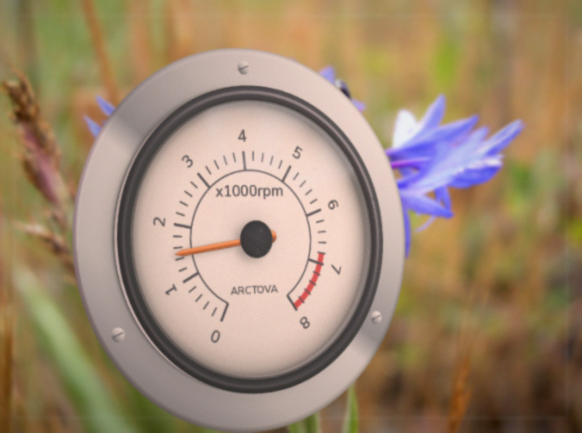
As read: 1500
